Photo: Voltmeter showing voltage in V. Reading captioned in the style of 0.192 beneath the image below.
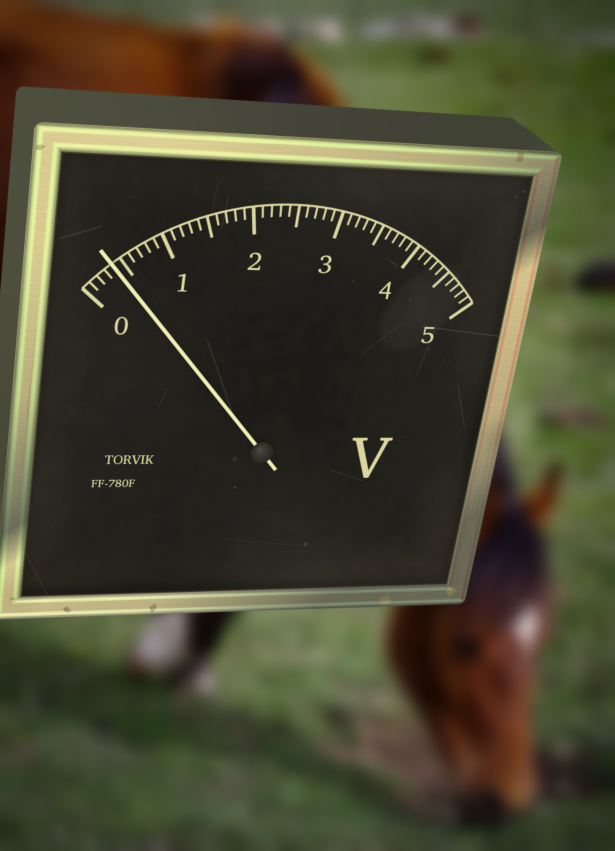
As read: 0.4
